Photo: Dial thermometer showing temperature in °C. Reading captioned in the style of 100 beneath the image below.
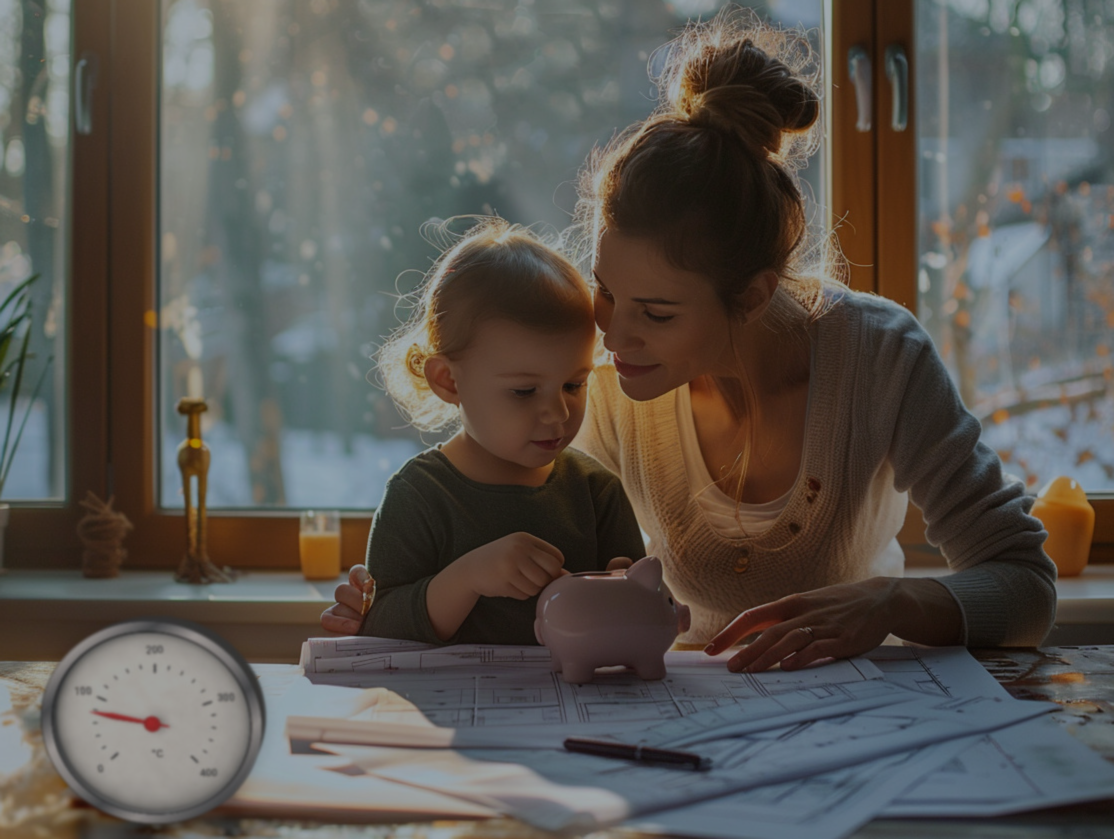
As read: 80
